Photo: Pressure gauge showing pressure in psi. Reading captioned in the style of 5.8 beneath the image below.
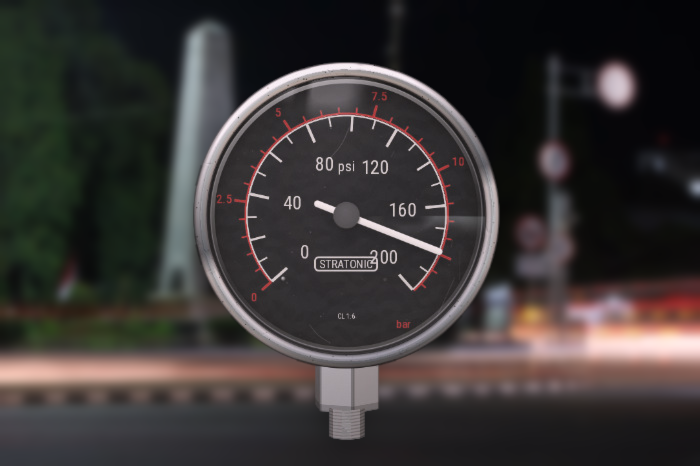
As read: 180
